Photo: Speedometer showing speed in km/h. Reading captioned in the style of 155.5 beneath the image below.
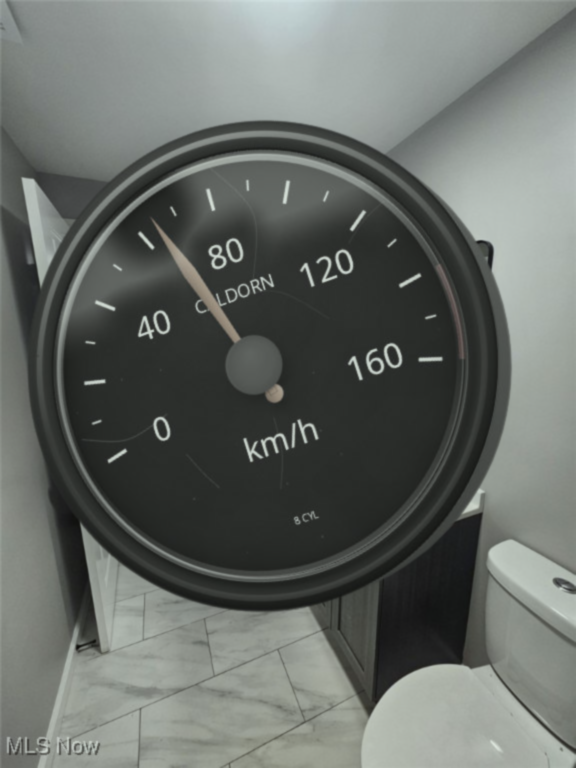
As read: 65
